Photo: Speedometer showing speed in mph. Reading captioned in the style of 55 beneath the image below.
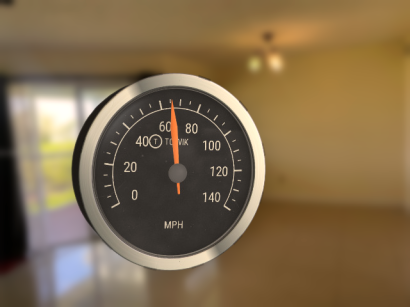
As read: 65
